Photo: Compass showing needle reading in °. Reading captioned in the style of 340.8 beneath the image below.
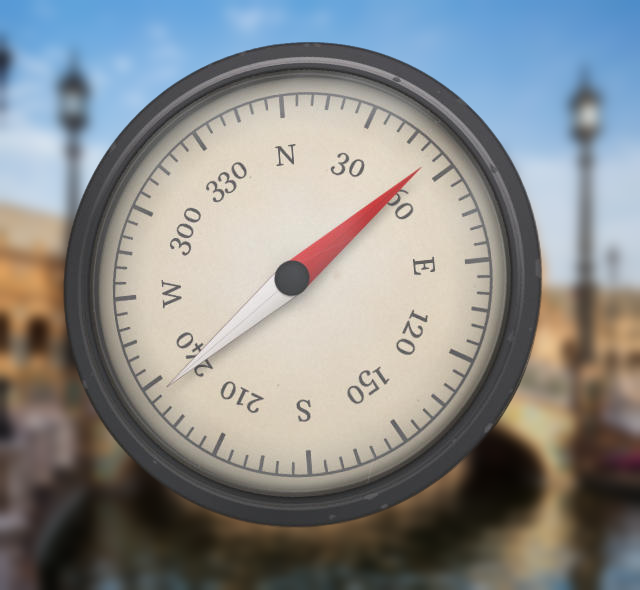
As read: 55
